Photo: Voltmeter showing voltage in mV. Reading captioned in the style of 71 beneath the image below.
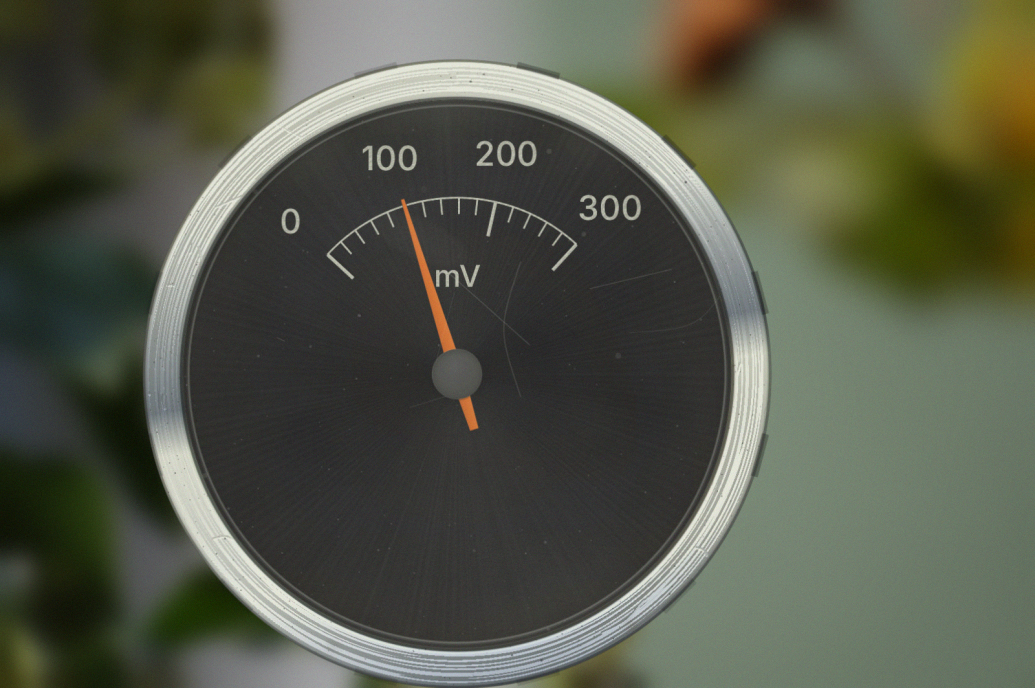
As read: 100
